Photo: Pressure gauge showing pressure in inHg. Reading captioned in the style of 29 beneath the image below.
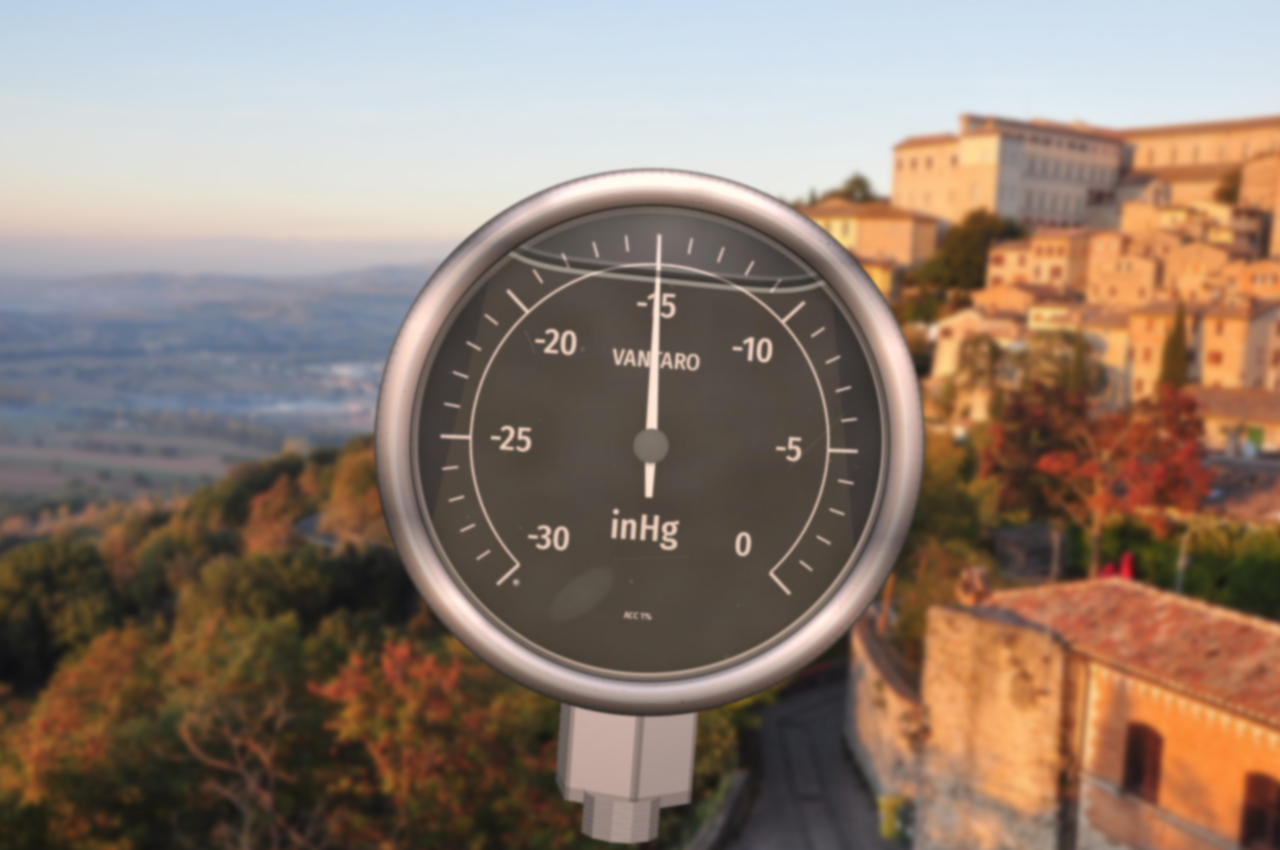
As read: -15
